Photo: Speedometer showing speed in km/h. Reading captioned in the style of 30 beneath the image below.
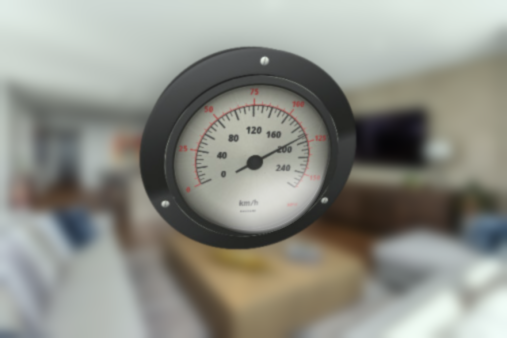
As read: 190
